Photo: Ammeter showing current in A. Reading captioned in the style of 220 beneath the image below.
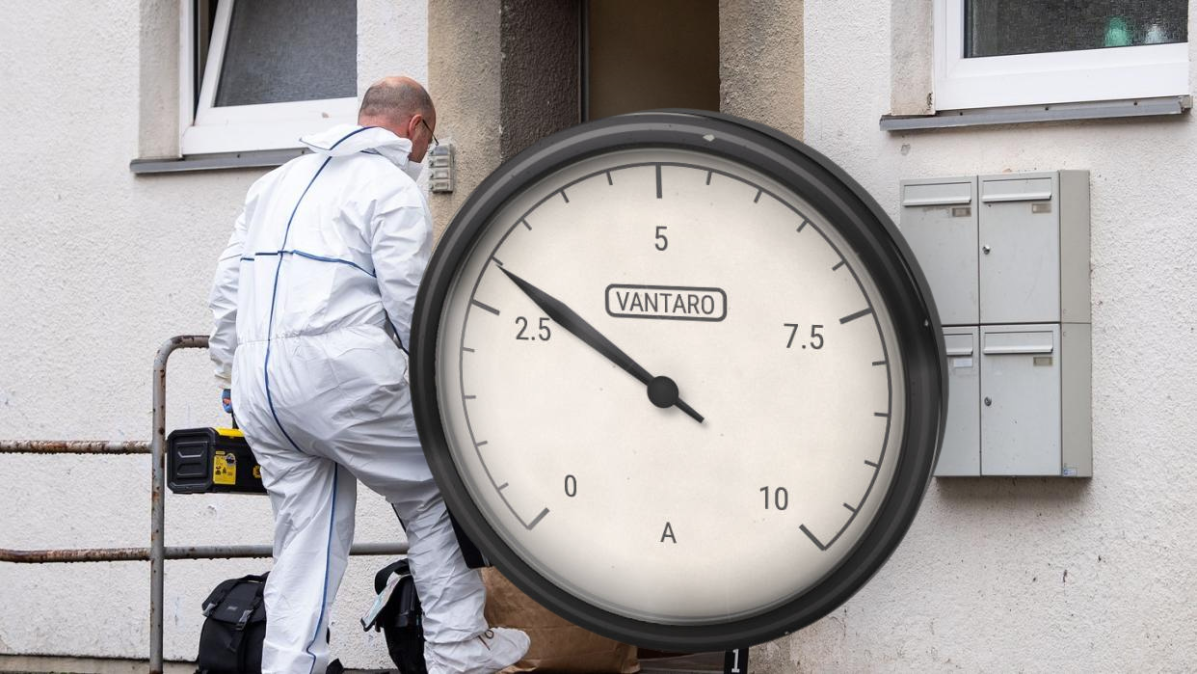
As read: 3
